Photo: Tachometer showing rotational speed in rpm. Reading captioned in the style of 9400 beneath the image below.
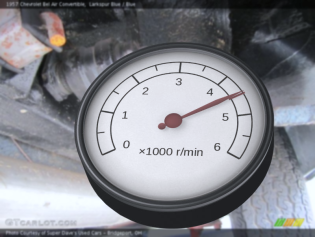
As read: 4500
